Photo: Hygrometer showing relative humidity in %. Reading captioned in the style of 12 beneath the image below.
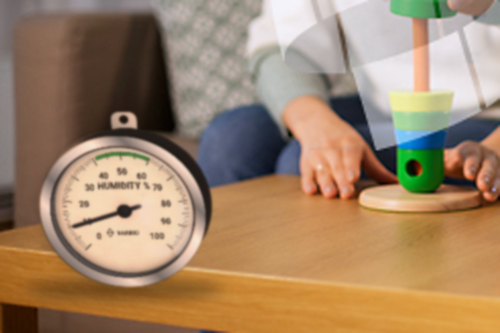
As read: 10
